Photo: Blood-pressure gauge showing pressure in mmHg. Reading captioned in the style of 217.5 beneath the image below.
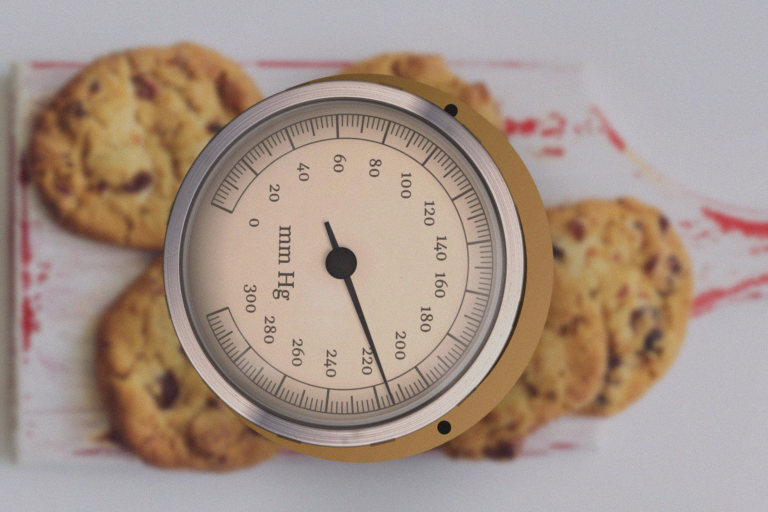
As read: 214
